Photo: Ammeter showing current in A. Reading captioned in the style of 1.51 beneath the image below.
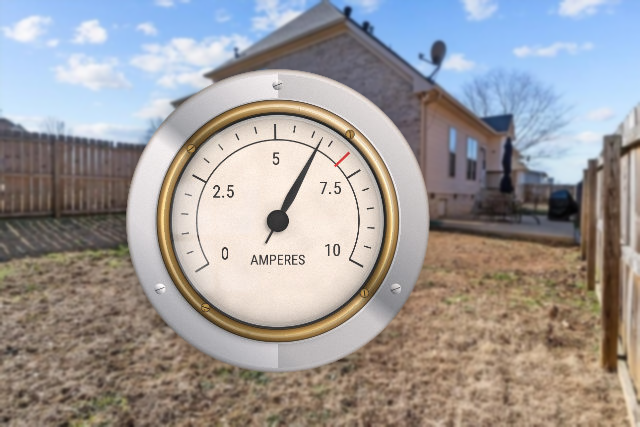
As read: 6.25
